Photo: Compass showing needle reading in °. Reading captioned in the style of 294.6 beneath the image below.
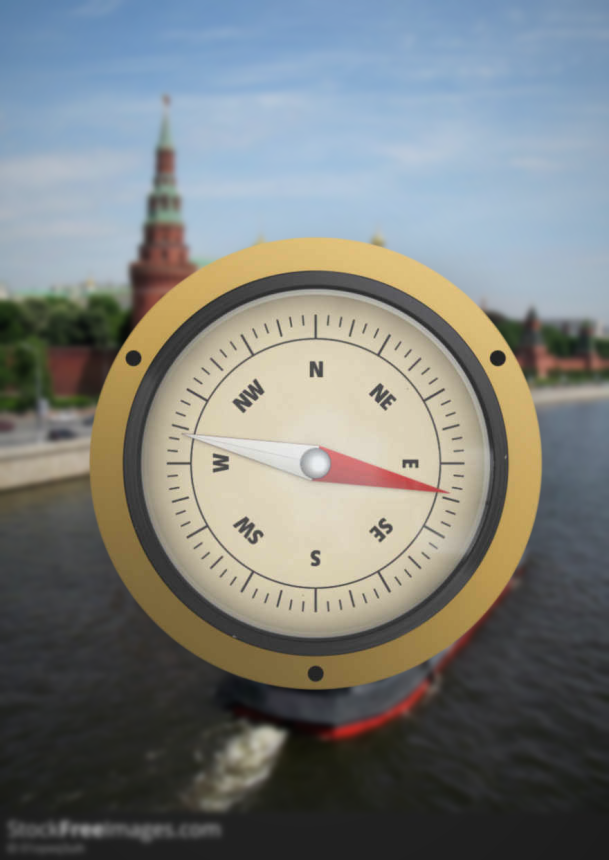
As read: 102.5
